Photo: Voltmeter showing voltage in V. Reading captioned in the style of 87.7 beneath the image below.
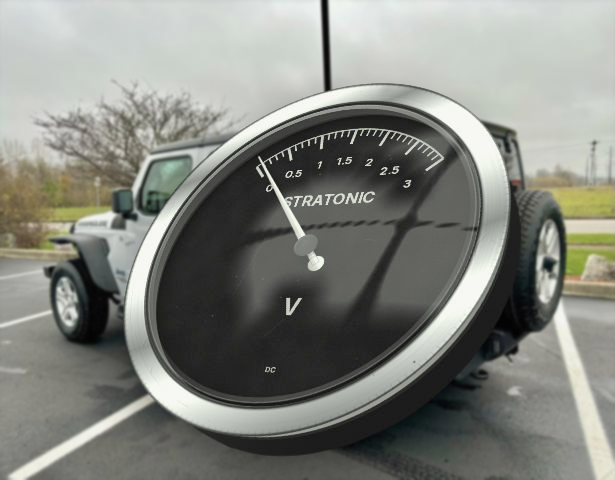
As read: 0.1
